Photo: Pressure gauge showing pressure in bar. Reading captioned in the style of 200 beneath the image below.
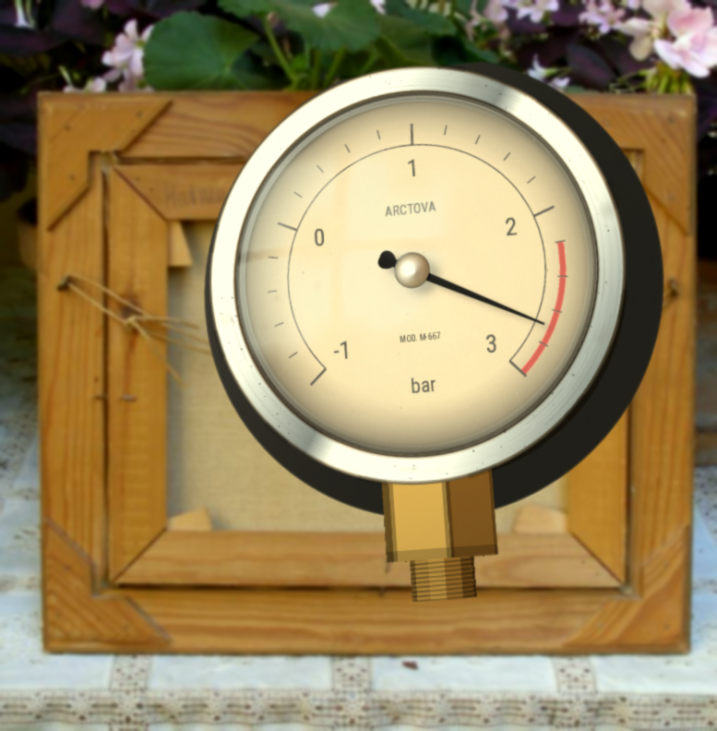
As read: 2.7
